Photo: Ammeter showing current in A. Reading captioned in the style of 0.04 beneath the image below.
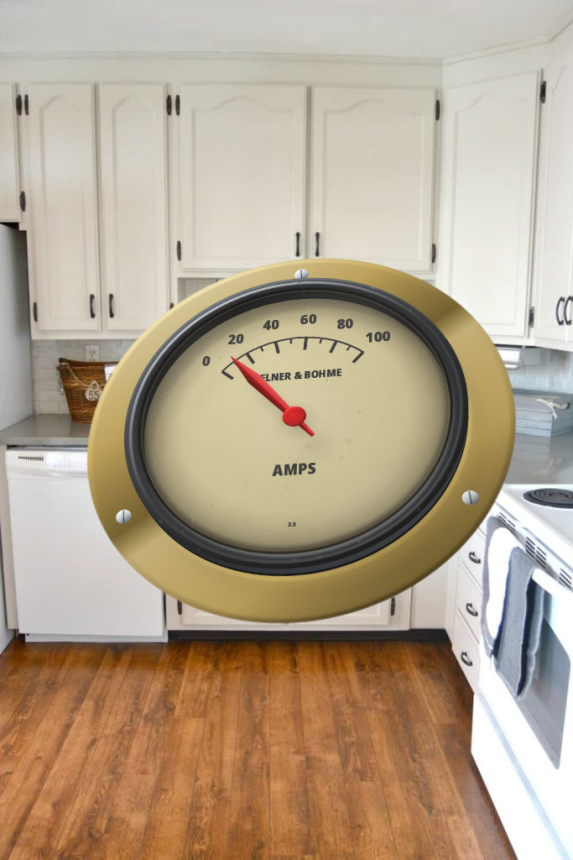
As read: 10
